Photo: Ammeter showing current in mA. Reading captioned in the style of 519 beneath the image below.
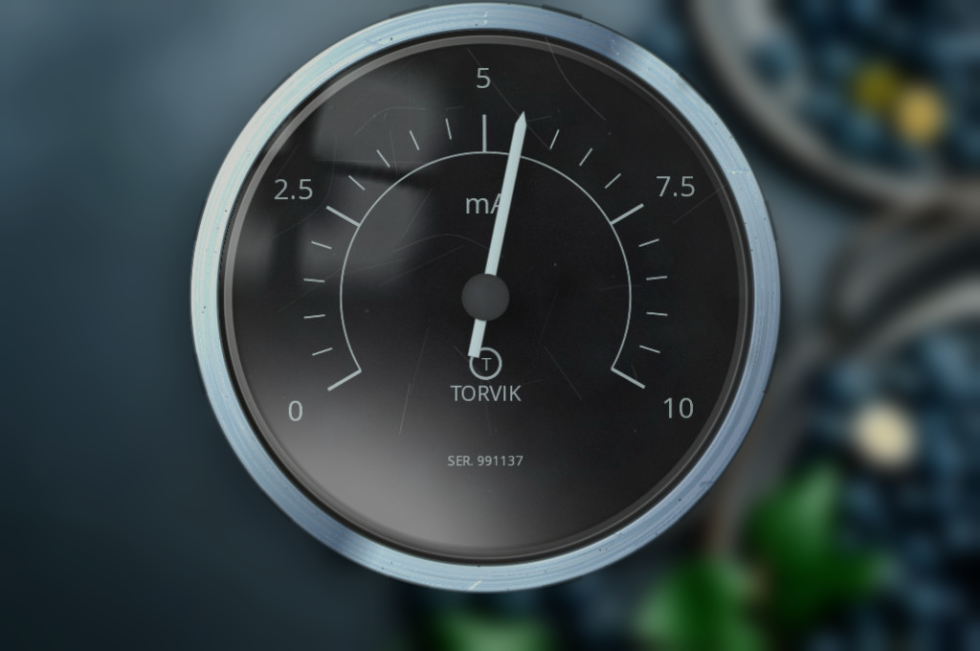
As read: 5.5
